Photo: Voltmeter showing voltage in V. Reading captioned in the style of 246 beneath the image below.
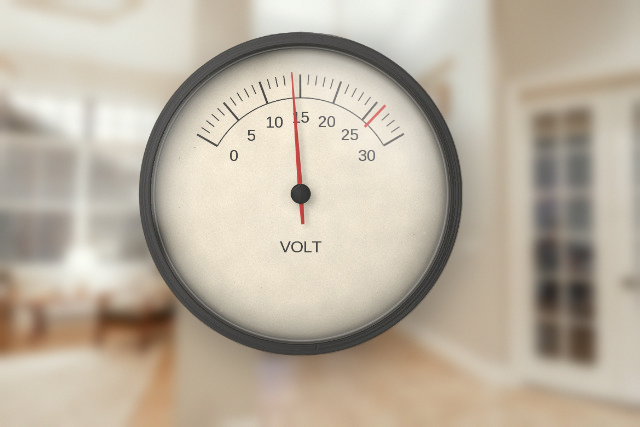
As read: 14
